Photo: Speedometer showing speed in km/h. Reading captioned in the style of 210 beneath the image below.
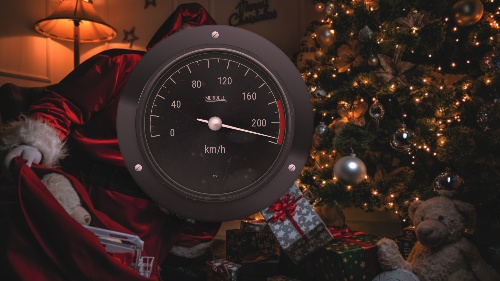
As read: 215
